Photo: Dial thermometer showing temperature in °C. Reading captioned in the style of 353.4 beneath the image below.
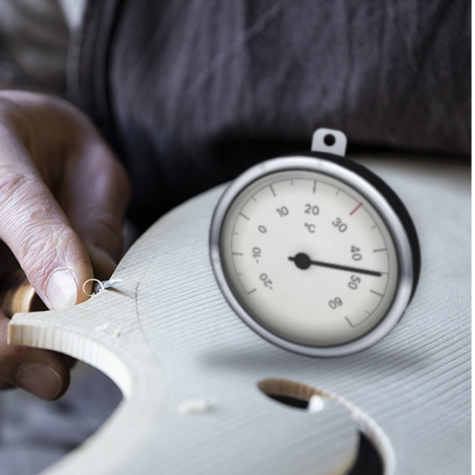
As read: 45
